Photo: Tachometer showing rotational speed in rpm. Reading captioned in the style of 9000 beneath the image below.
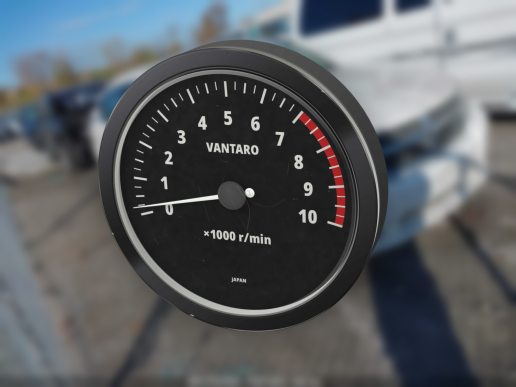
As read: 250
